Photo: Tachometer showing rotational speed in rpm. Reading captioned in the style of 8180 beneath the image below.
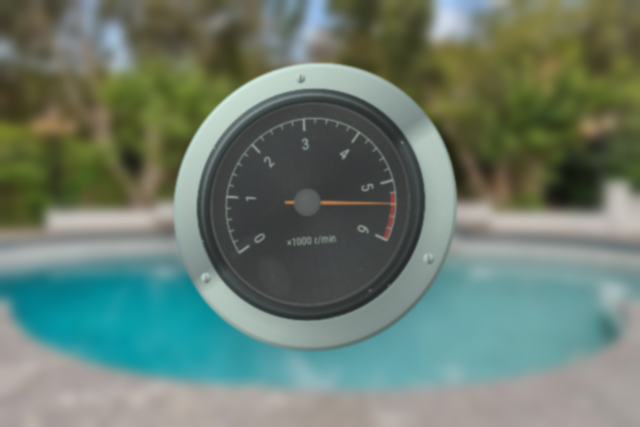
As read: 5400
